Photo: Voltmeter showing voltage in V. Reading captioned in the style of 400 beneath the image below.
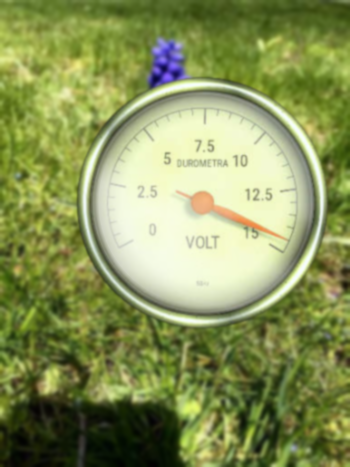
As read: 14.5
